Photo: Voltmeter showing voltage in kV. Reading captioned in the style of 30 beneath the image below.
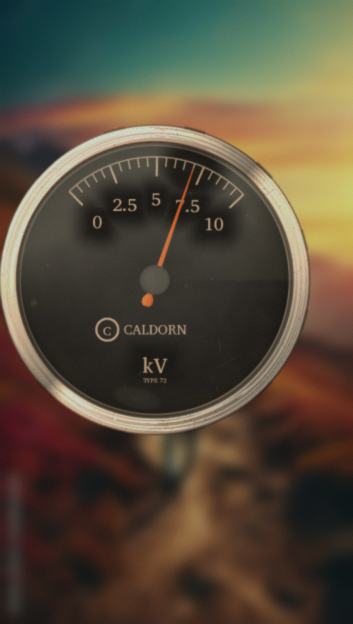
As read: 7
